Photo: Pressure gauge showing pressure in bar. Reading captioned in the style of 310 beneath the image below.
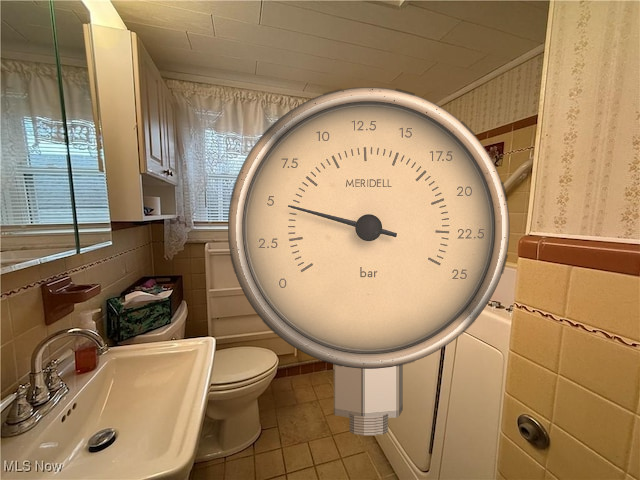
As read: 5
